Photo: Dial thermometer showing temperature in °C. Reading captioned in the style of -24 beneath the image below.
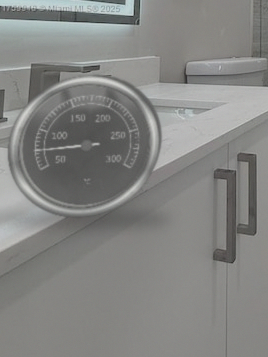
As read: 75
